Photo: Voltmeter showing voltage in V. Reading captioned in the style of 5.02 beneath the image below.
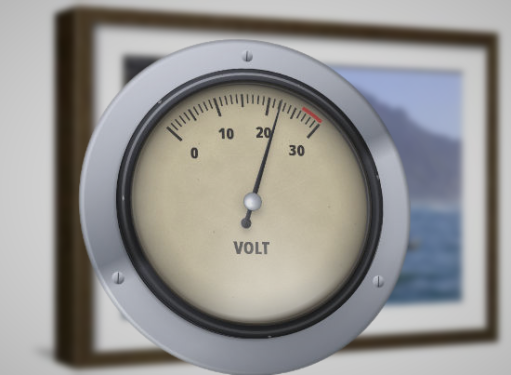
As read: 22
